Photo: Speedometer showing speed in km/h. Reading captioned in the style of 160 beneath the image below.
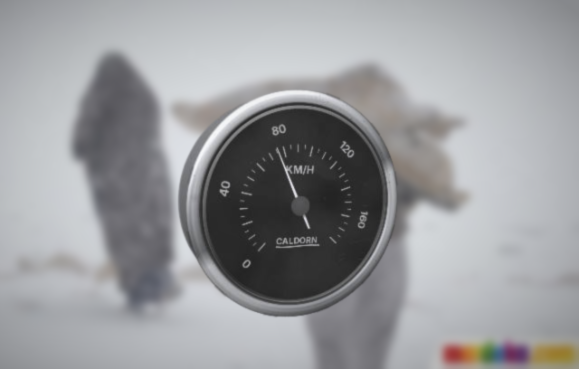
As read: 75
